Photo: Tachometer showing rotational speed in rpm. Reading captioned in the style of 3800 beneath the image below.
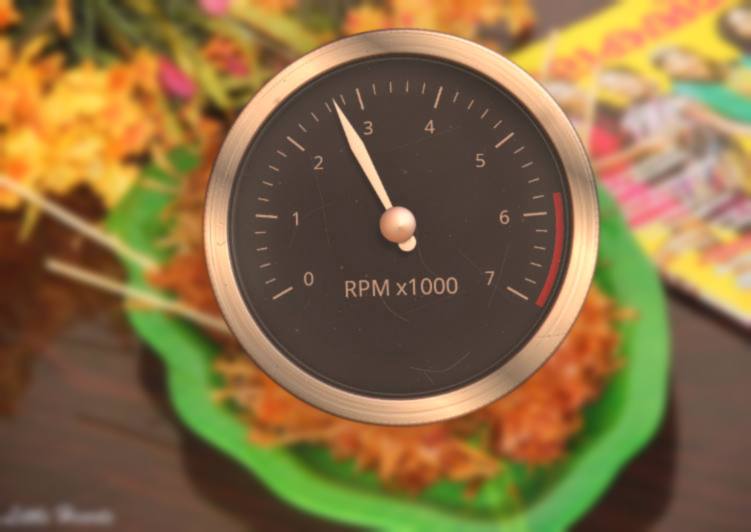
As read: 2700
